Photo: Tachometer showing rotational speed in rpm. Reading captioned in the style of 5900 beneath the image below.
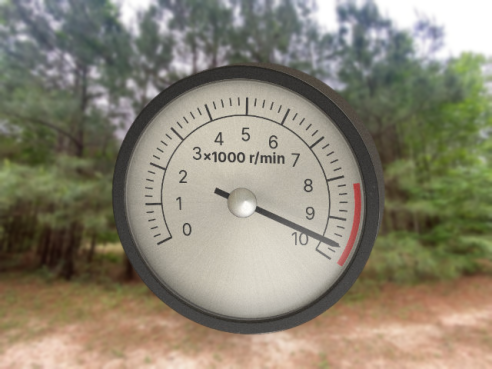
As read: 9600
